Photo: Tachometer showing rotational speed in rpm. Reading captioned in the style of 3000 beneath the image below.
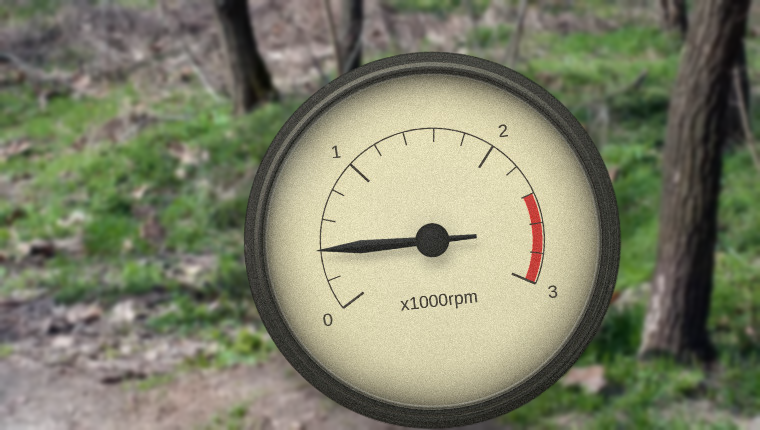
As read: 400
